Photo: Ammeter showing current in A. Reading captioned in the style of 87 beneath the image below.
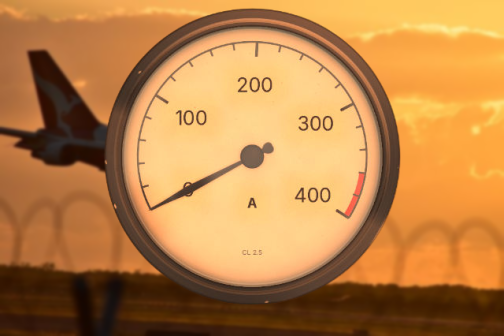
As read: 0
